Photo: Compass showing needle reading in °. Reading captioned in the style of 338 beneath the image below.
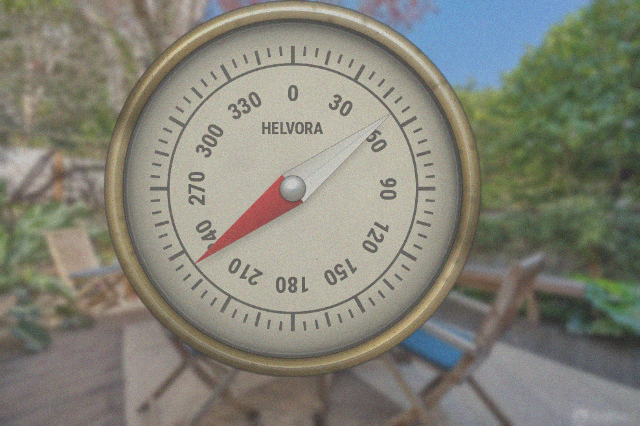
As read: 232.5
